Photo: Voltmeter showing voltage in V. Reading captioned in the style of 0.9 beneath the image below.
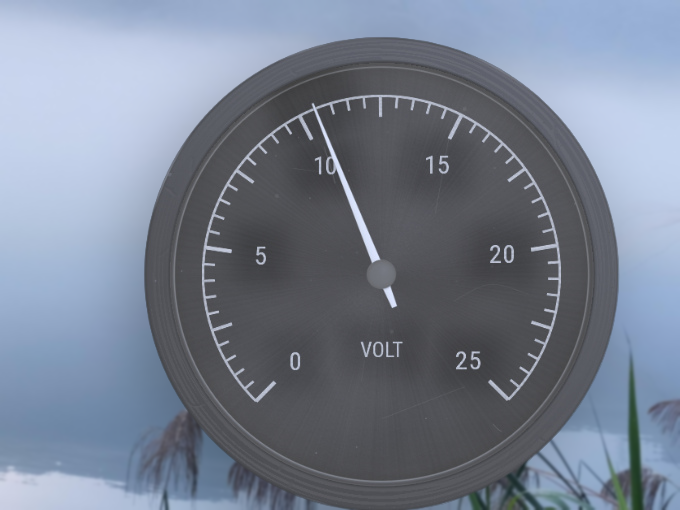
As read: 10.5
